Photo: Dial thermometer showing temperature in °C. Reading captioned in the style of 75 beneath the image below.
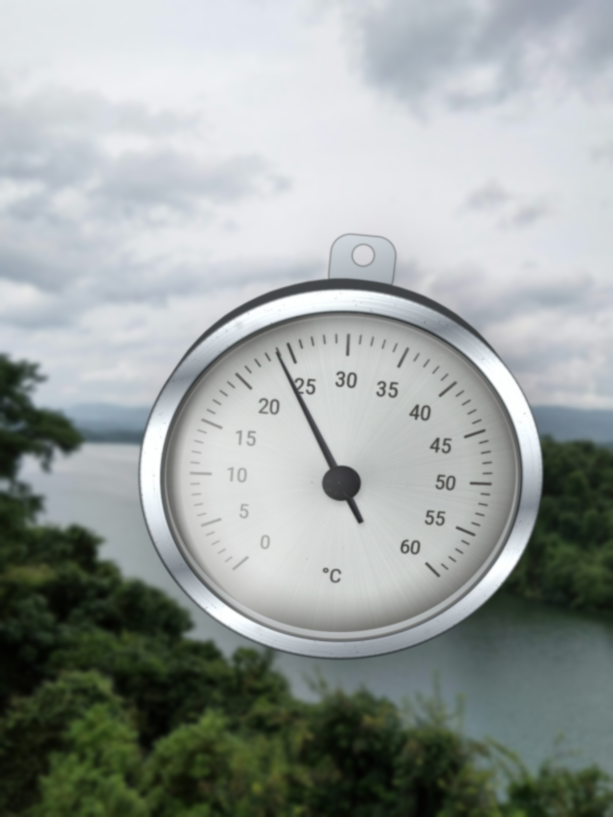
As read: 24
